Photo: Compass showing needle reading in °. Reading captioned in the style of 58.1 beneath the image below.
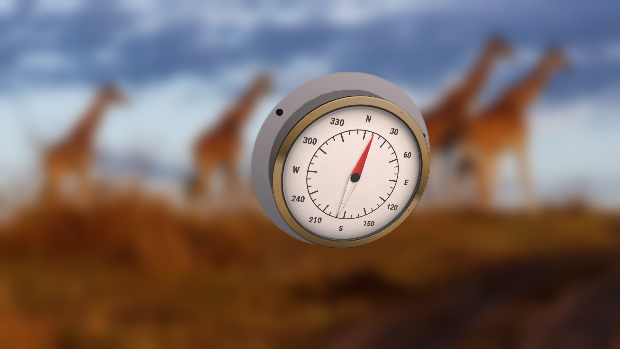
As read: 10
